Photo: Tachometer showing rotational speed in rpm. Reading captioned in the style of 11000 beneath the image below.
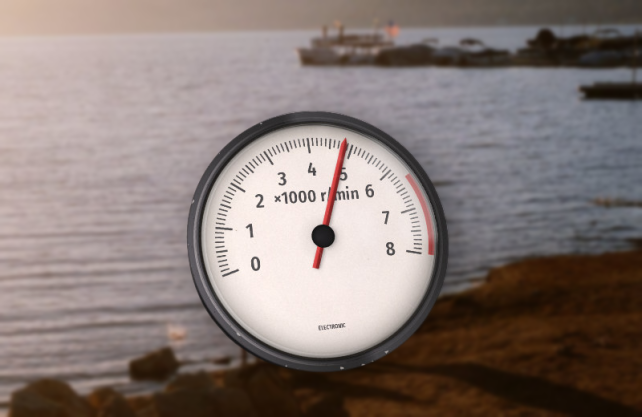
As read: 4800
